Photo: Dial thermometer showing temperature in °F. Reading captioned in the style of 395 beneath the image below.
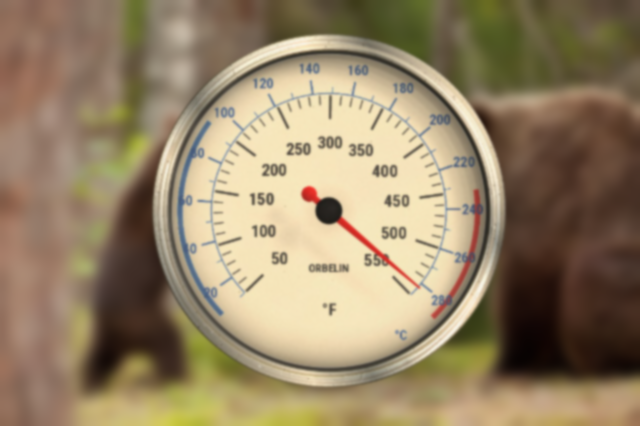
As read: 540
